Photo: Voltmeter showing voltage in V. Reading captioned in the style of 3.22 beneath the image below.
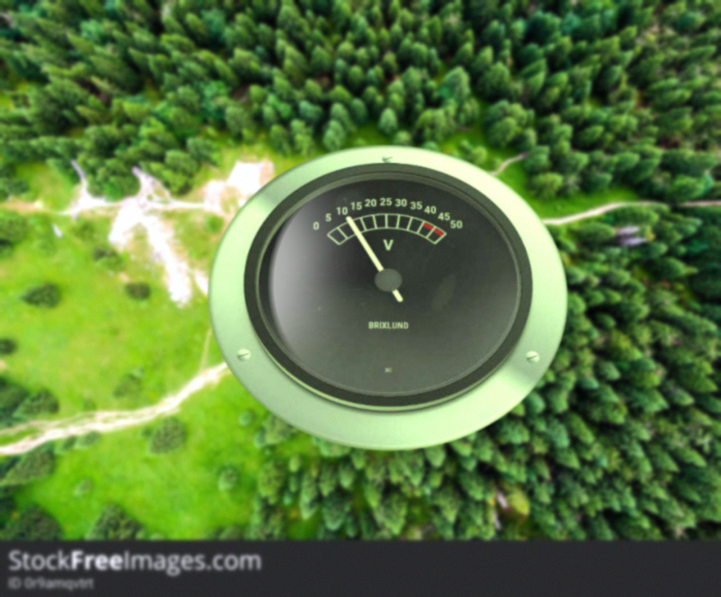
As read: 10
